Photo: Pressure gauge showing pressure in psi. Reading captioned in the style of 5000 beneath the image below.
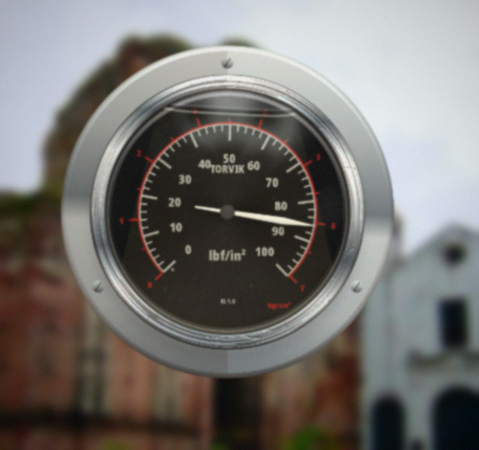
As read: 86
